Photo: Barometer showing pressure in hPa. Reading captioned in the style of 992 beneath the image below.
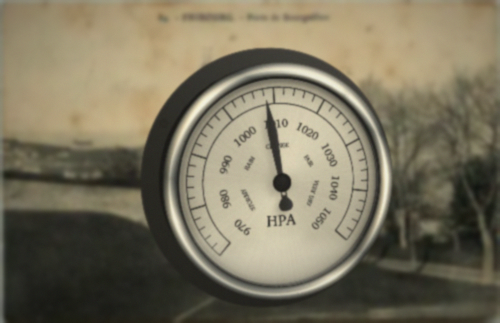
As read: 1008
